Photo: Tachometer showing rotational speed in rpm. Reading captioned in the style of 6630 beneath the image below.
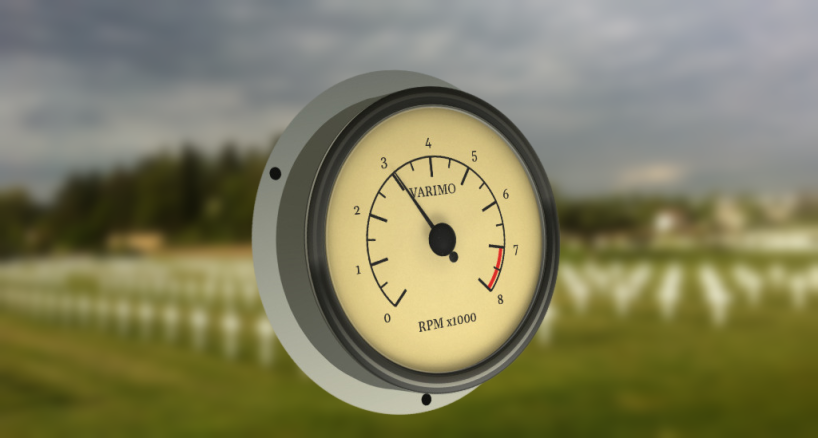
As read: 3000
